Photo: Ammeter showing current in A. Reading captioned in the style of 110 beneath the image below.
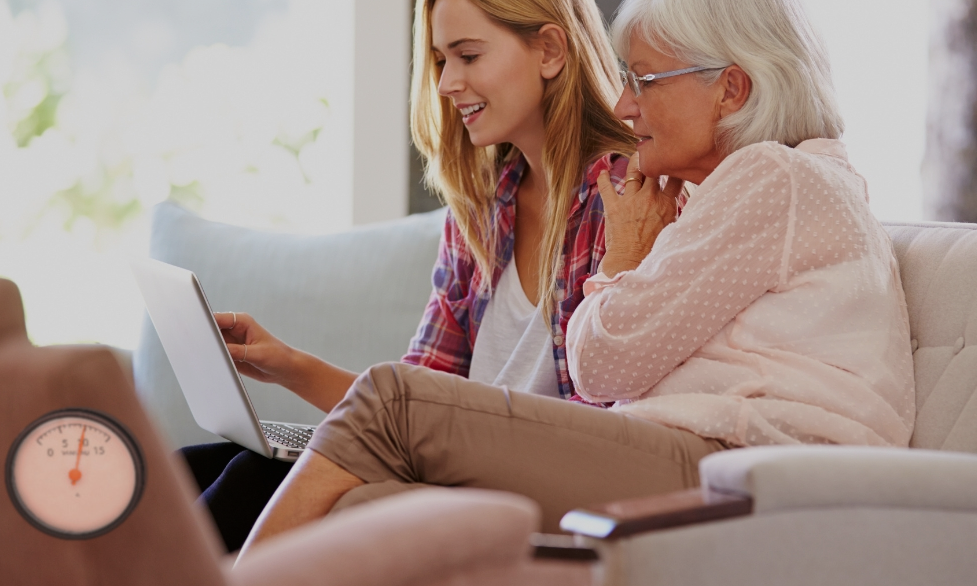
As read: 10
